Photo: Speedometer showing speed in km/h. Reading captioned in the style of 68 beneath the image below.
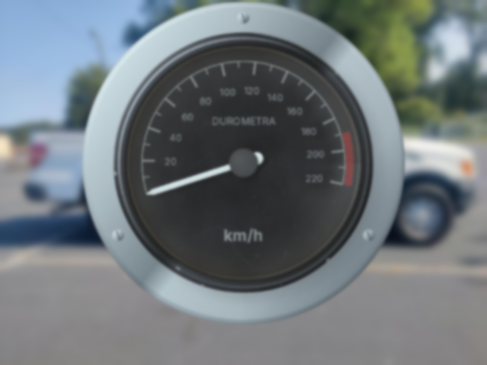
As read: 0
